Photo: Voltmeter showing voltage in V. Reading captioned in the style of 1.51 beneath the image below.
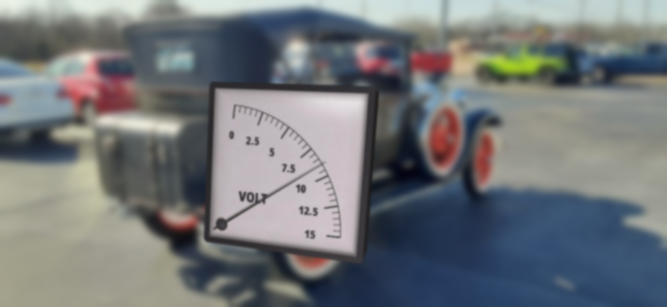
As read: 9
